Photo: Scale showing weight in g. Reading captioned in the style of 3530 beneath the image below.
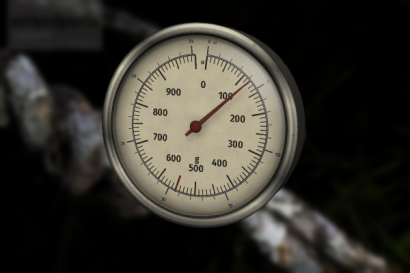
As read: 120
